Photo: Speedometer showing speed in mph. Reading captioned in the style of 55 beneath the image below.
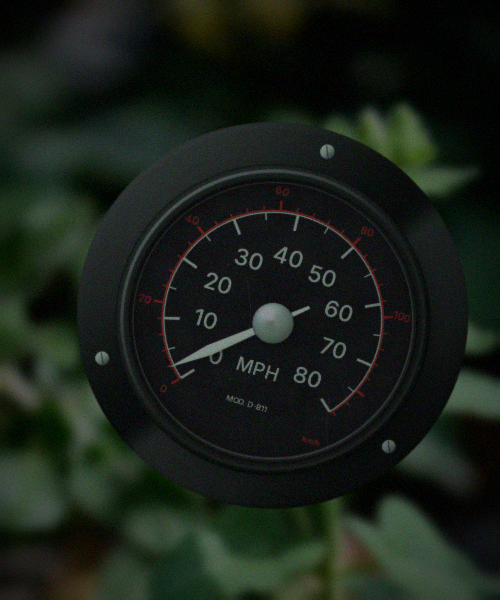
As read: 2.5
